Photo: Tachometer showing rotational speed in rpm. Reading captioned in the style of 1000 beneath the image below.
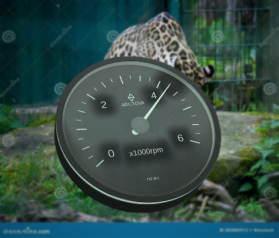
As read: 4250
